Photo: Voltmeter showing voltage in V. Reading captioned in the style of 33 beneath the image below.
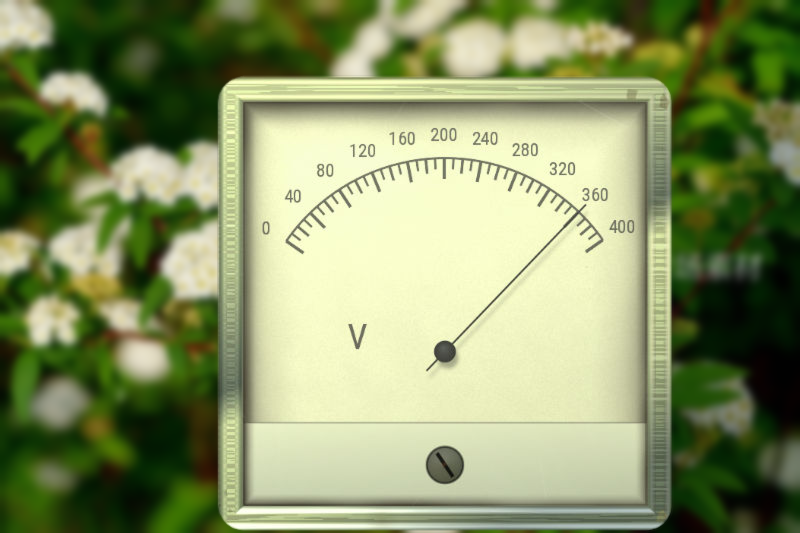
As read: 360
